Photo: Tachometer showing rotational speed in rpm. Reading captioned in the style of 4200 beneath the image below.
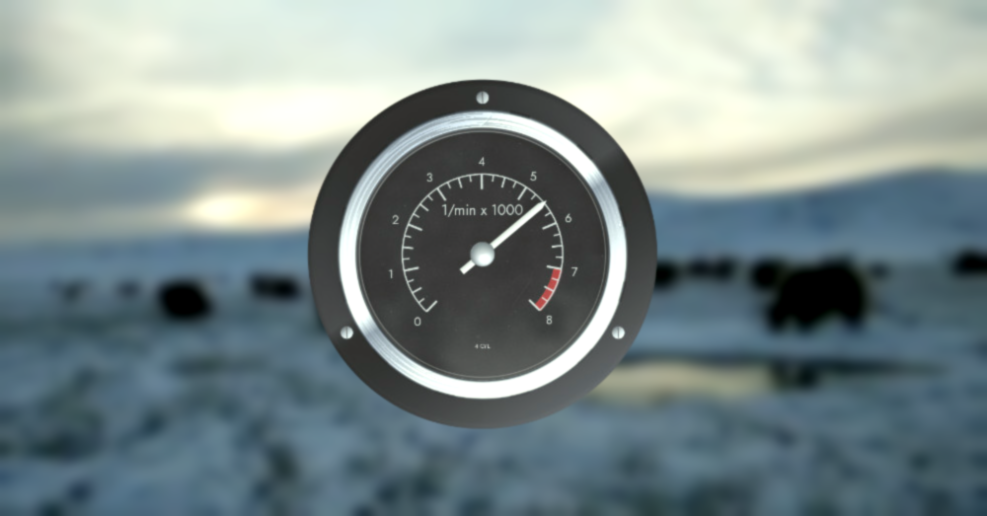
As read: 5500
